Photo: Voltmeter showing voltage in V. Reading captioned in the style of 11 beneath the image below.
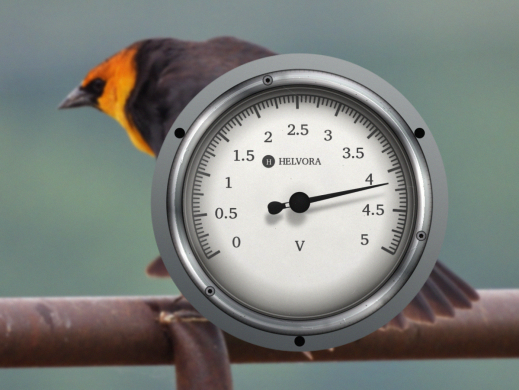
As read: 4.15
